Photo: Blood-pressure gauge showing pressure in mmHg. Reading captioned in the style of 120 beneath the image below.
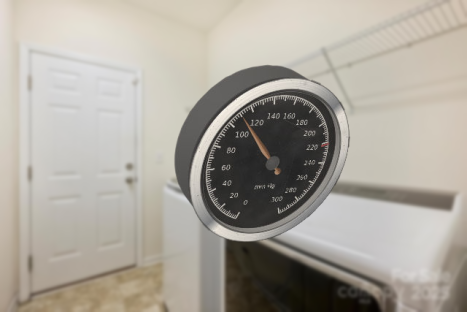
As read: 110
